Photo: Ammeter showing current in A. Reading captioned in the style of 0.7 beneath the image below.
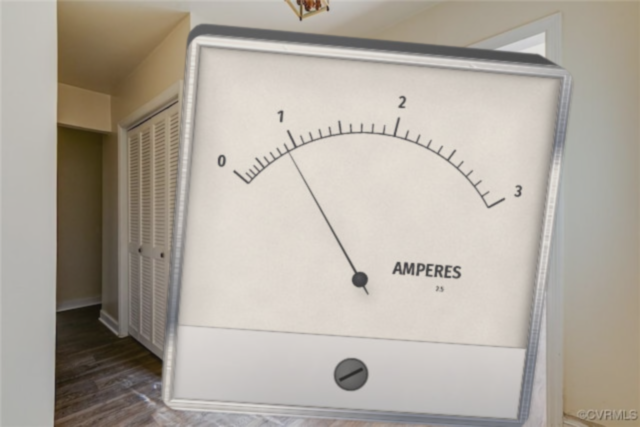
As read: 0.9
